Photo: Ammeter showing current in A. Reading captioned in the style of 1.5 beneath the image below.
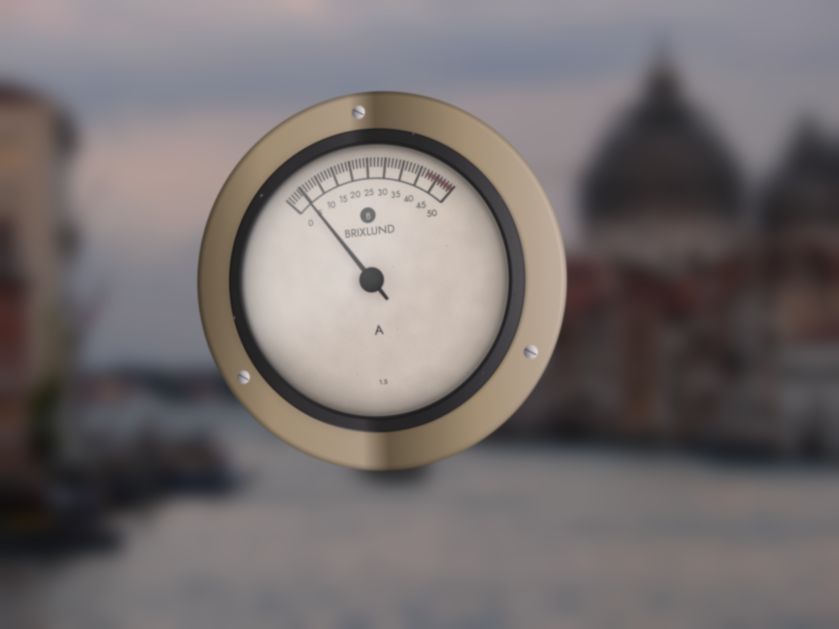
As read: 5
